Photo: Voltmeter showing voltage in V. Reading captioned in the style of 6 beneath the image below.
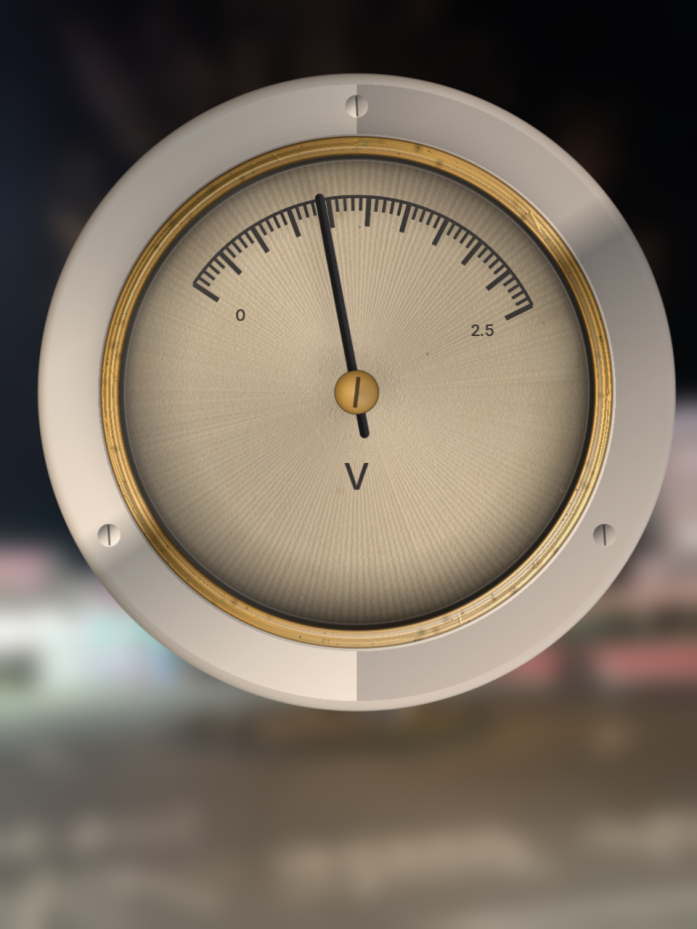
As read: 0.95
